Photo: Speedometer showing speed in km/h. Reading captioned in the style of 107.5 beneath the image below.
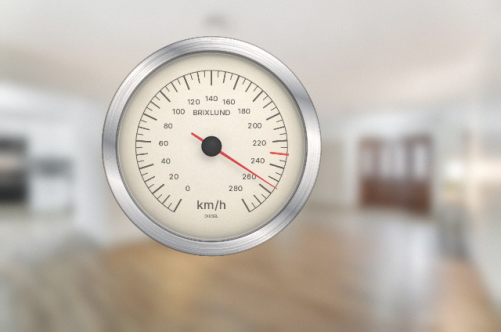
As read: 255
